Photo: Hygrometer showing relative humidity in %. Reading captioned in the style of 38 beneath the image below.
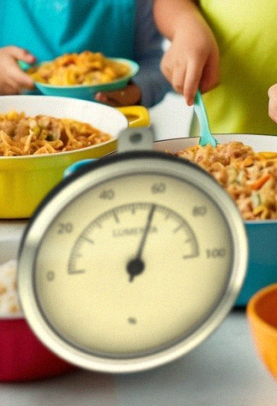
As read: 60
